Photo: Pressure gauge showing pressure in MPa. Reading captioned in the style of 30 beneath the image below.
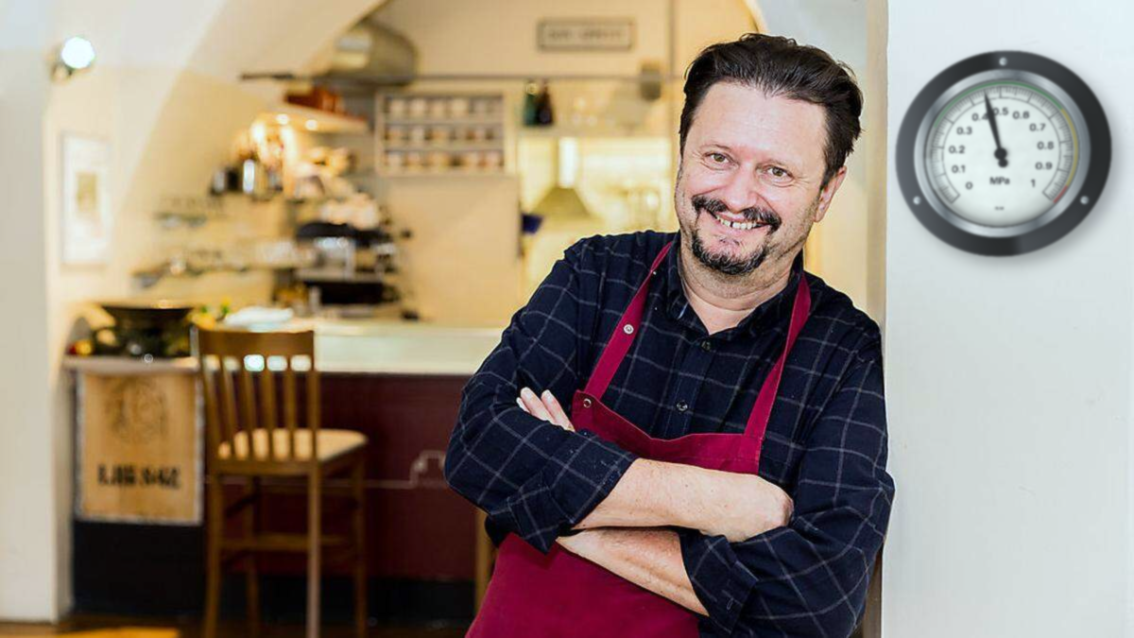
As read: 0.45
